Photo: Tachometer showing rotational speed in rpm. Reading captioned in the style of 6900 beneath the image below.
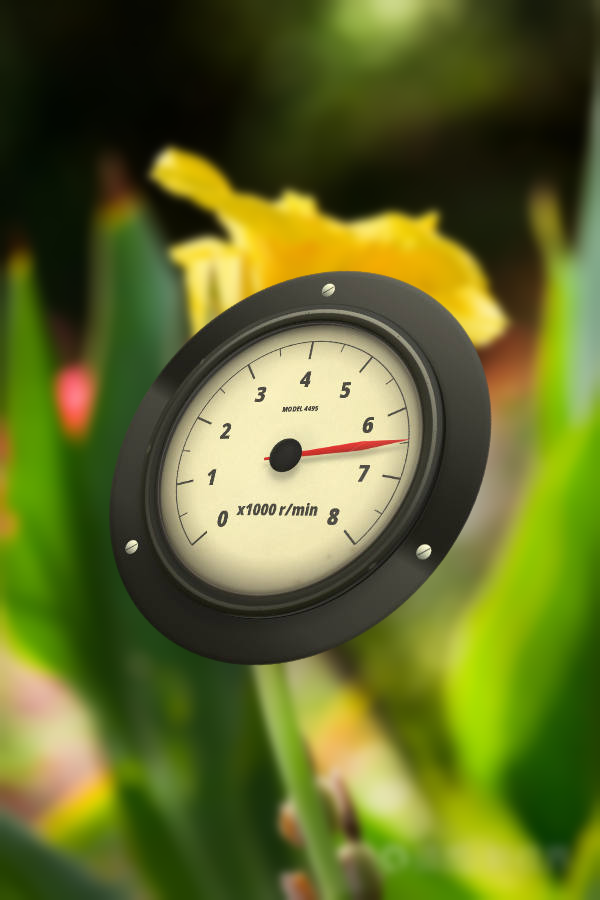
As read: 6500
